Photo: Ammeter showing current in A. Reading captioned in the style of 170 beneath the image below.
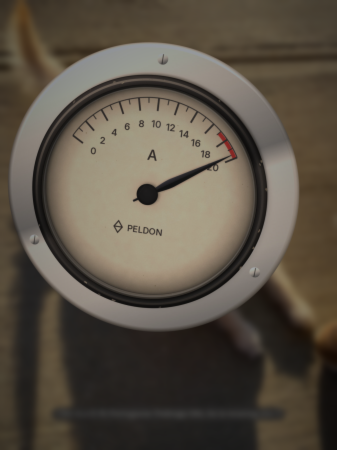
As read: 19.5
